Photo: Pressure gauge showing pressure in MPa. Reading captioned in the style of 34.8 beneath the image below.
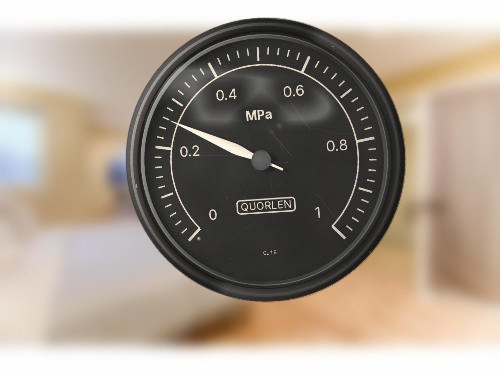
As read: 0.26
